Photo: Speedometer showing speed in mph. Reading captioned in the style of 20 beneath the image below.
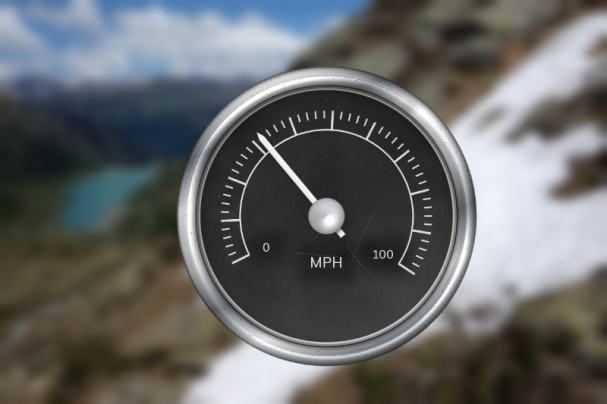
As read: 32
